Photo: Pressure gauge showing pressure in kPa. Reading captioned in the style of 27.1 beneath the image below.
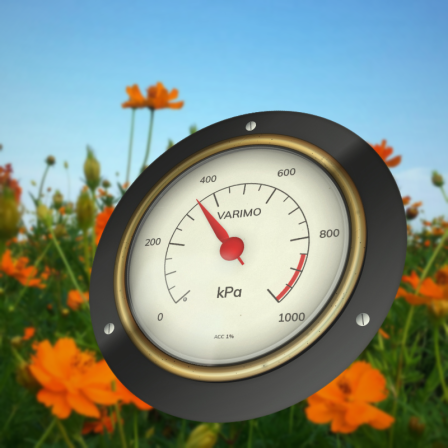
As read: 350
